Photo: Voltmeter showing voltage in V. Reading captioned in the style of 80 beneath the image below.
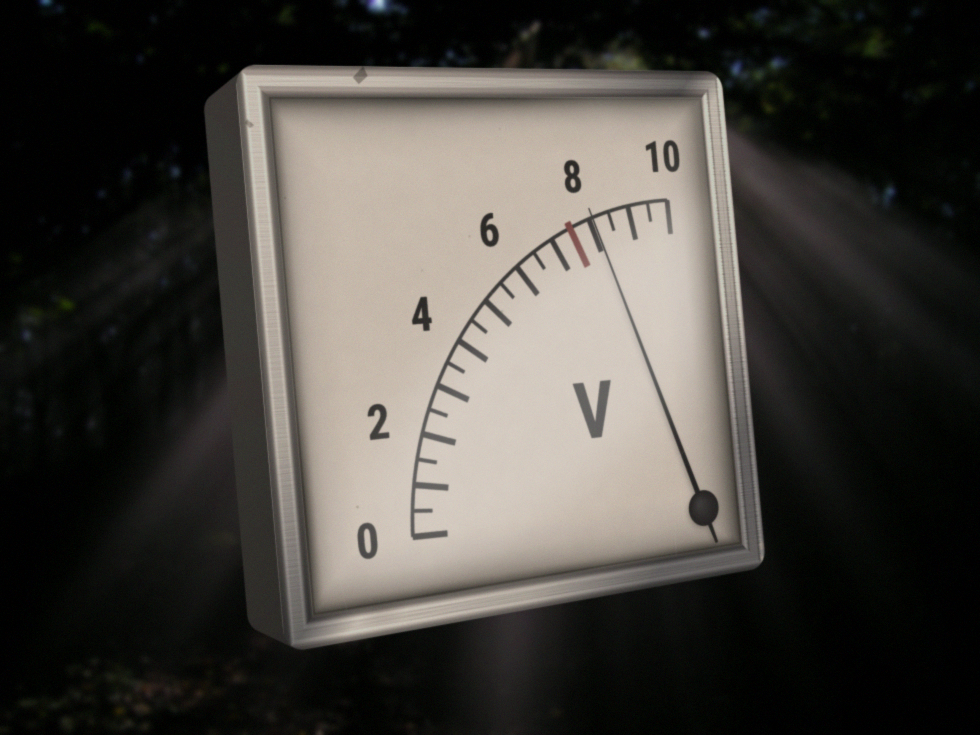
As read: 8
